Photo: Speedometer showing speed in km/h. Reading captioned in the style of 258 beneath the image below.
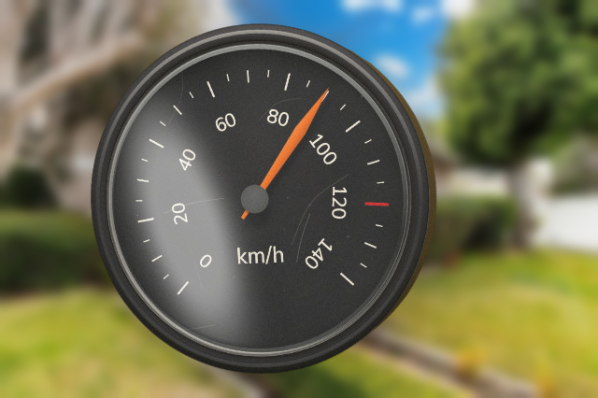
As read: 90
